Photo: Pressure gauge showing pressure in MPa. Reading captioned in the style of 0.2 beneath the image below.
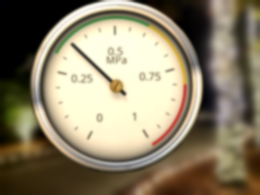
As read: 0.35
